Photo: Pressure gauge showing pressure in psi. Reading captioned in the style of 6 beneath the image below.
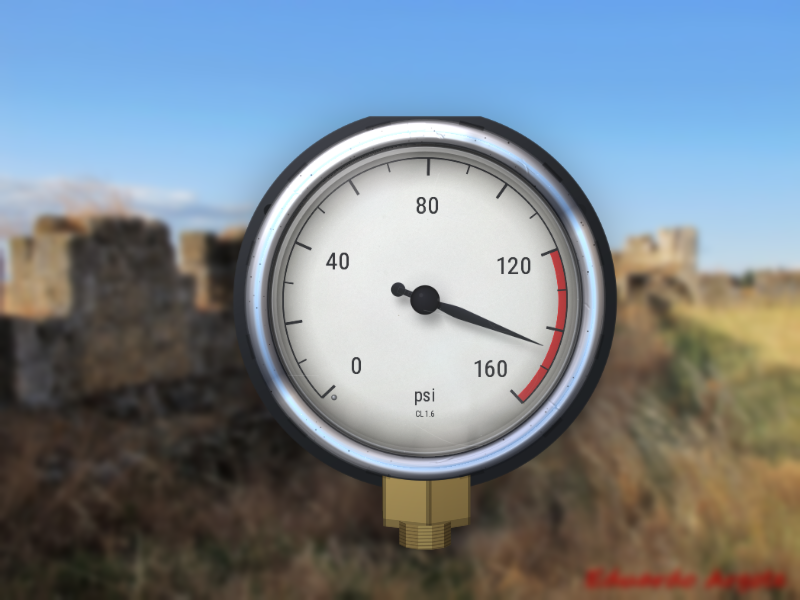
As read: 145
